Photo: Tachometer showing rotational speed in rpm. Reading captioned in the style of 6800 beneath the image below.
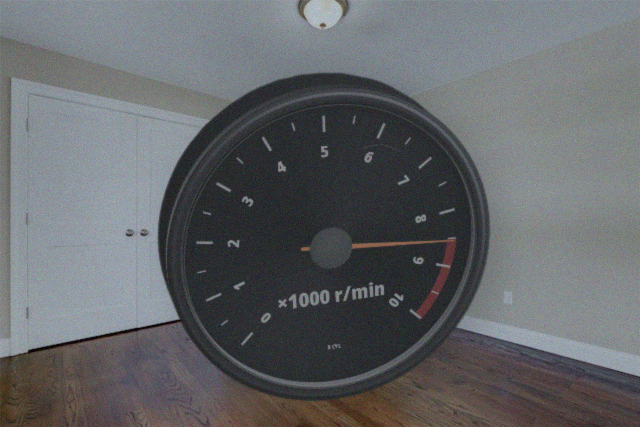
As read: 8500
